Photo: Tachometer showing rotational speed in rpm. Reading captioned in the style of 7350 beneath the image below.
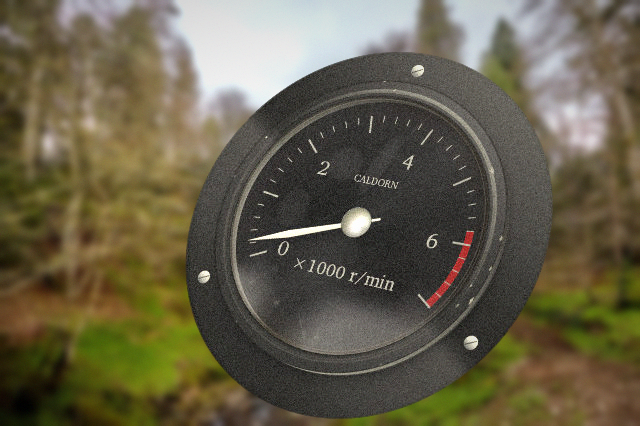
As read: 200
